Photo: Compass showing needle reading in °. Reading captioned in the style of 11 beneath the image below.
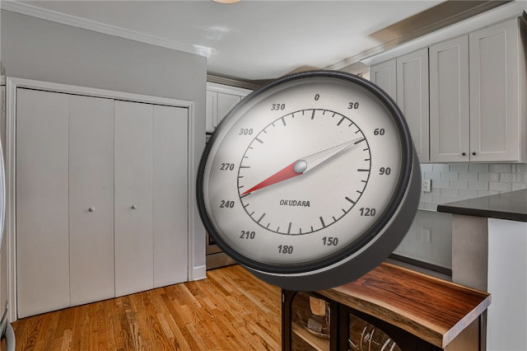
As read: 240
